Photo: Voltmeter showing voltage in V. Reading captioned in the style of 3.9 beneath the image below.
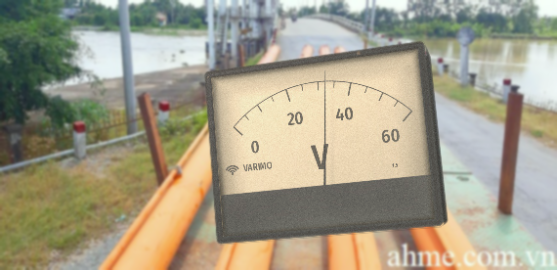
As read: 32.5
